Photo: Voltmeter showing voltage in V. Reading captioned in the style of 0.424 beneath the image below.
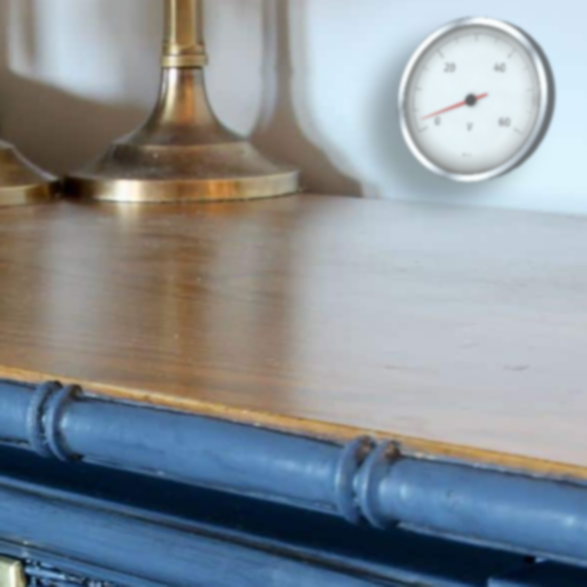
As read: 2.5
